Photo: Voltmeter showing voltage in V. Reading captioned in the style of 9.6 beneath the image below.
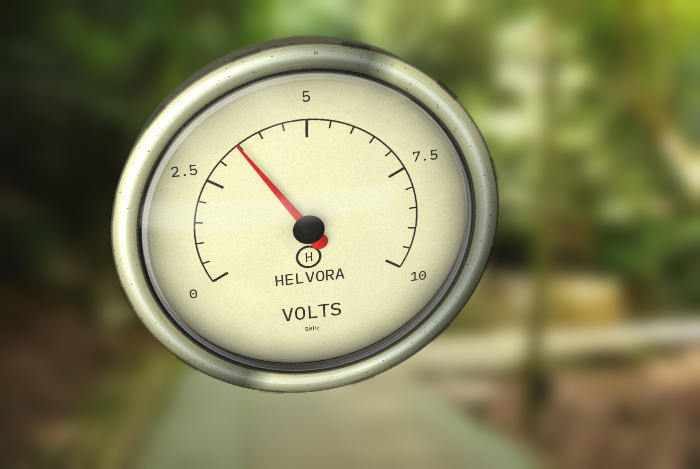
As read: 3.5
